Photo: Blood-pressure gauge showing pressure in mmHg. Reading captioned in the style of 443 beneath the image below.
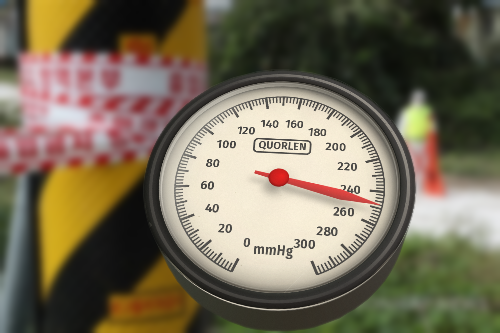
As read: 250
